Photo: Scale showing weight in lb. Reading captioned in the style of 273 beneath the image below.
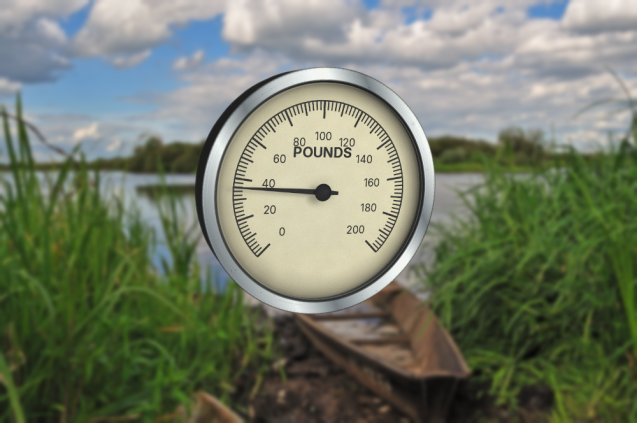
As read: 36
